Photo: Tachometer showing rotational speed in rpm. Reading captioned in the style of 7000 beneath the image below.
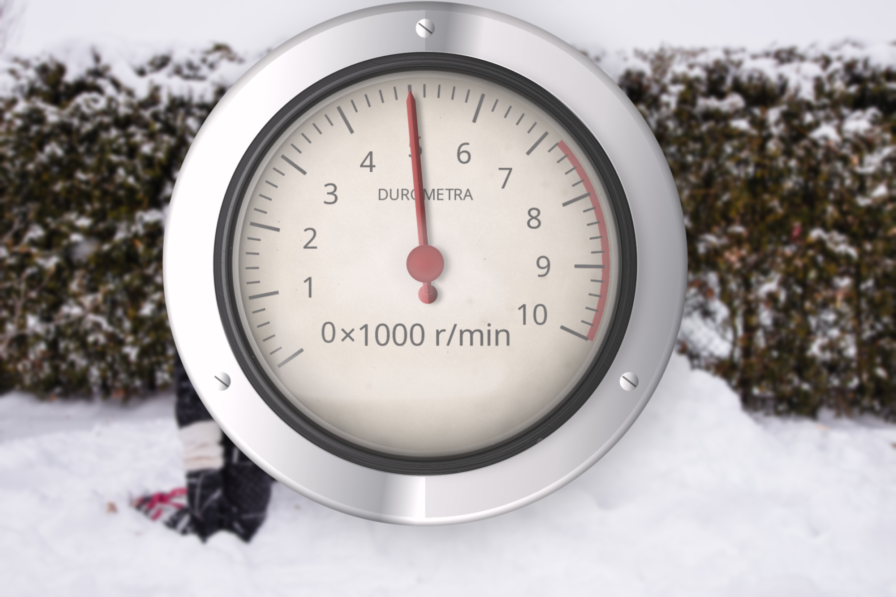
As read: 5000
